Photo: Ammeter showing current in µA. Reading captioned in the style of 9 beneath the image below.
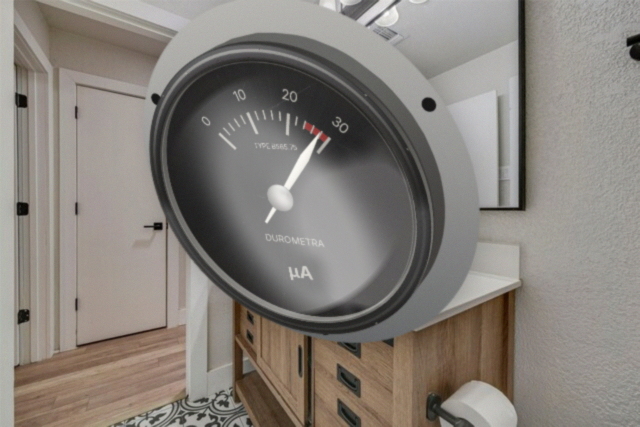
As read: 28
